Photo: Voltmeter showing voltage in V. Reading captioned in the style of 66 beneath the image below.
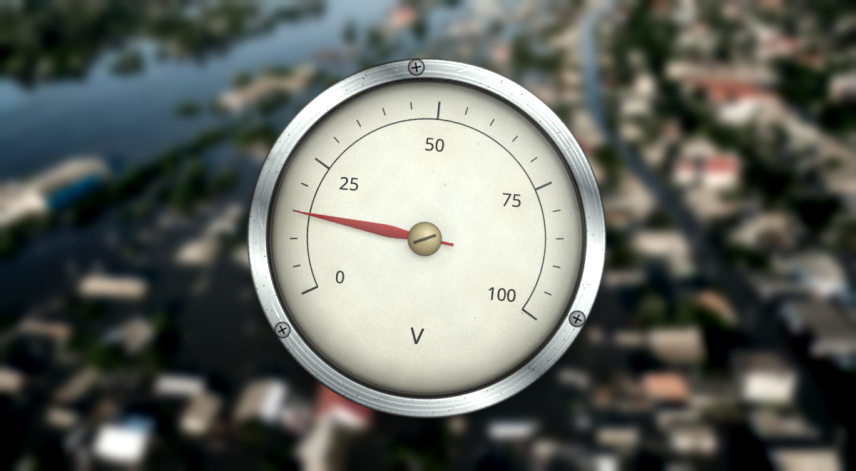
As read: 15
